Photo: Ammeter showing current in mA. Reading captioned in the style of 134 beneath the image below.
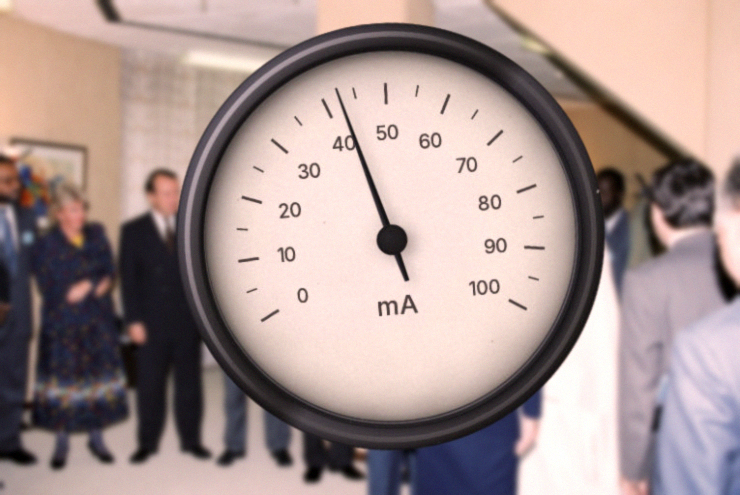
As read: 42.5
